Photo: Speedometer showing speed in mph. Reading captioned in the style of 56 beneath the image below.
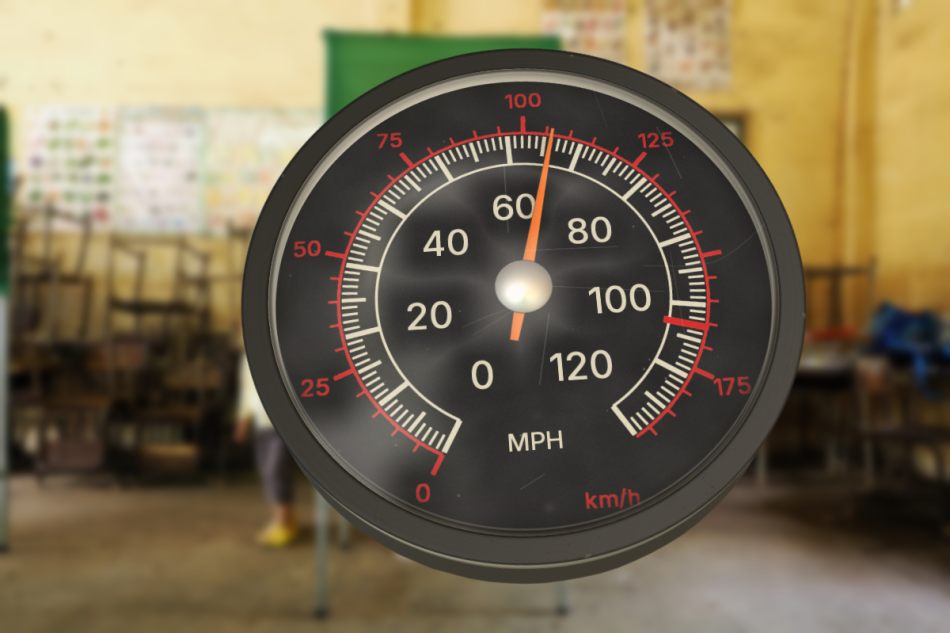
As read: 66
